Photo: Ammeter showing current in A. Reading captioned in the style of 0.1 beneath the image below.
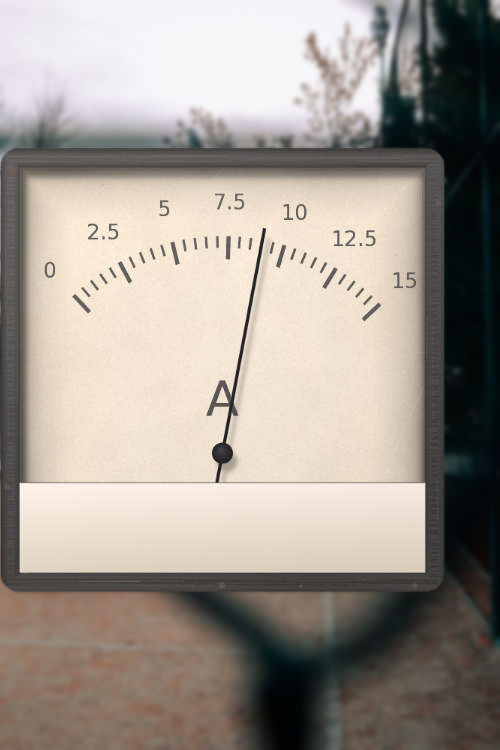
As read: 9
